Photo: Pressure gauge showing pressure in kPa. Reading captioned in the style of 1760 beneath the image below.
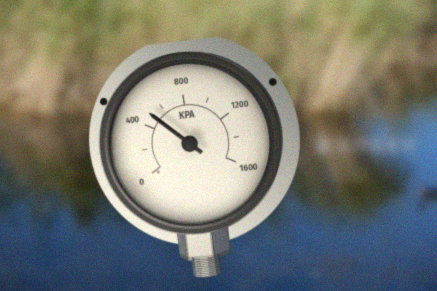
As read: 500
